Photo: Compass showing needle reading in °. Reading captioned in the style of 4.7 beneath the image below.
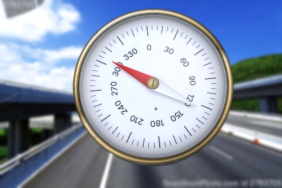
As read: 305
